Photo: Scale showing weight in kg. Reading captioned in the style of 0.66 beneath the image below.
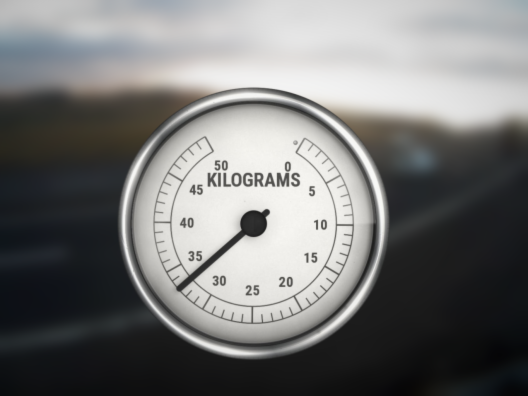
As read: 33
